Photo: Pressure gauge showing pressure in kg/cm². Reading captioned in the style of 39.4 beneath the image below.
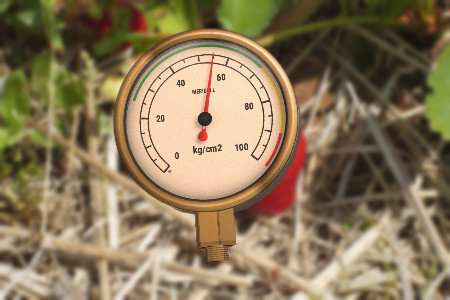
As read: 55
